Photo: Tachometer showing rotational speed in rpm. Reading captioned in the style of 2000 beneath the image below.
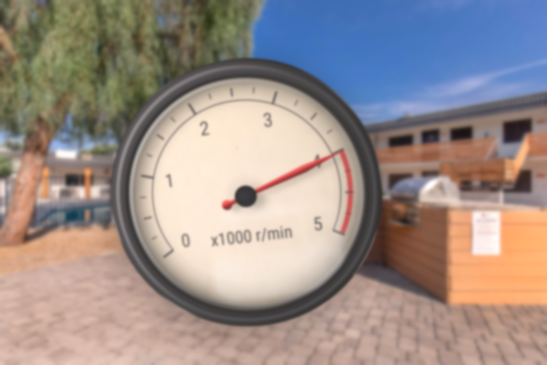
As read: 4000
